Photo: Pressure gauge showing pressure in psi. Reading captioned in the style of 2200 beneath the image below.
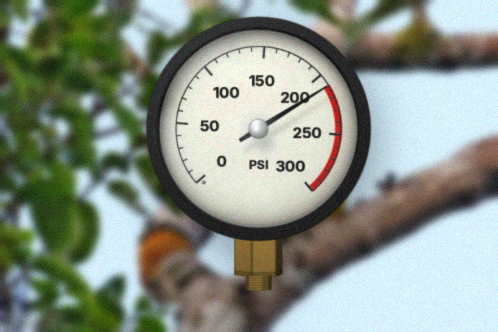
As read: 210
